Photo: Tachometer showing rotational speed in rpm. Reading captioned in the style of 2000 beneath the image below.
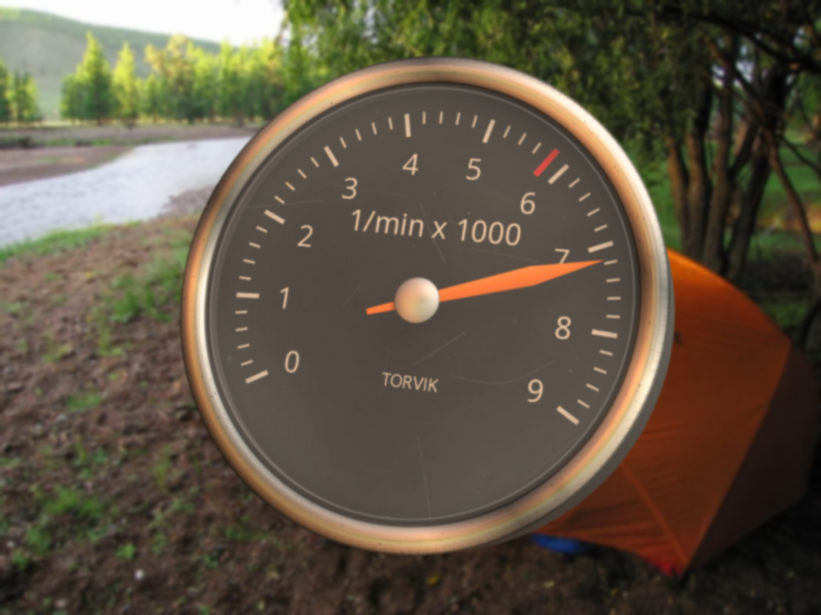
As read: 7200
